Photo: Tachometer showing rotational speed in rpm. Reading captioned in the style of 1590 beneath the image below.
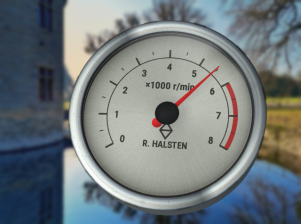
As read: 5500
